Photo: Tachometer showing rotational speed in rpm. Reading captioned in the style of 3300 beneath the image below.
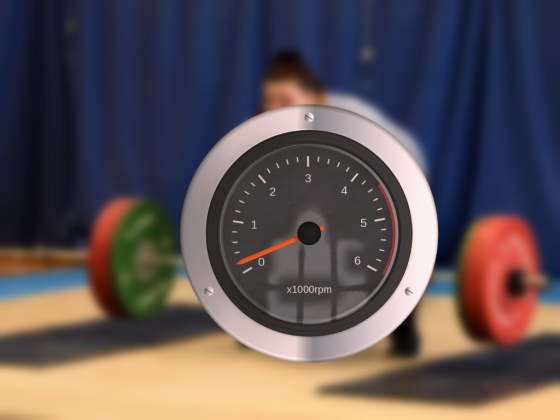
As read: 200
